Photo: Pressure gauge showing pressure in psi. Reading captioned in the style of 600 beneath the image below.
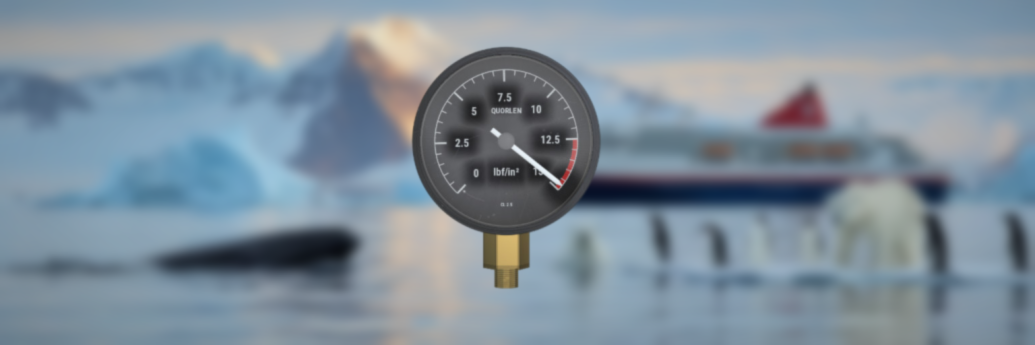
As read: 14.75
